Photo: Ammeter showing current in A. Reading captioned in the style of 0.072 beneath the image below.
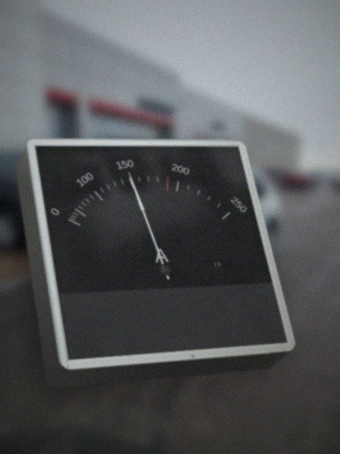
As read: 150
